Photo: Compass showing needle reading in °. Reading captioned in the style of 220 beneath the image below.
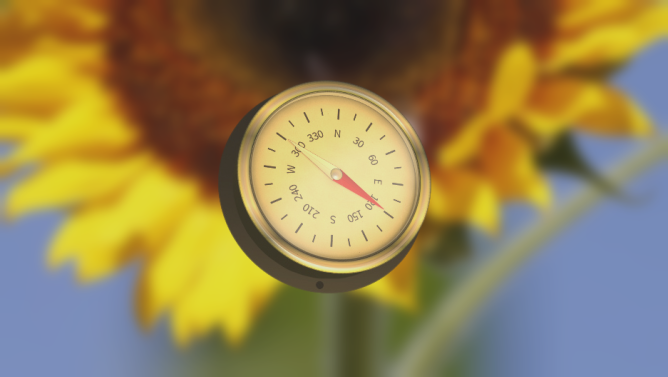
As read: 120
